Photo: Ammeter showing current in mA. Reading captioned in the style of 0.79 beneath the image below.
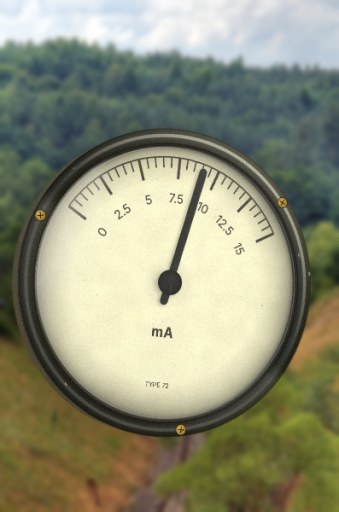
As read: 9
